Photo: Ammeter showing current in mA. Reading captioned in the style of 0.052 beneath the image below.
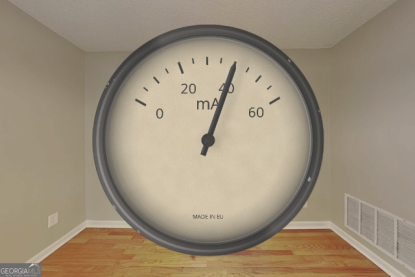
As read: 40
